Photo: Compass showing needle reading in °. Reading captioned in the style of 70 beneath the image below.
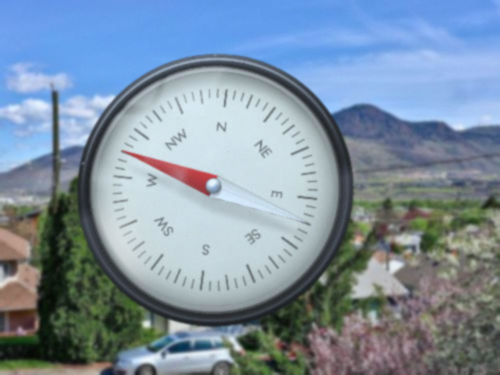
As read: 285
